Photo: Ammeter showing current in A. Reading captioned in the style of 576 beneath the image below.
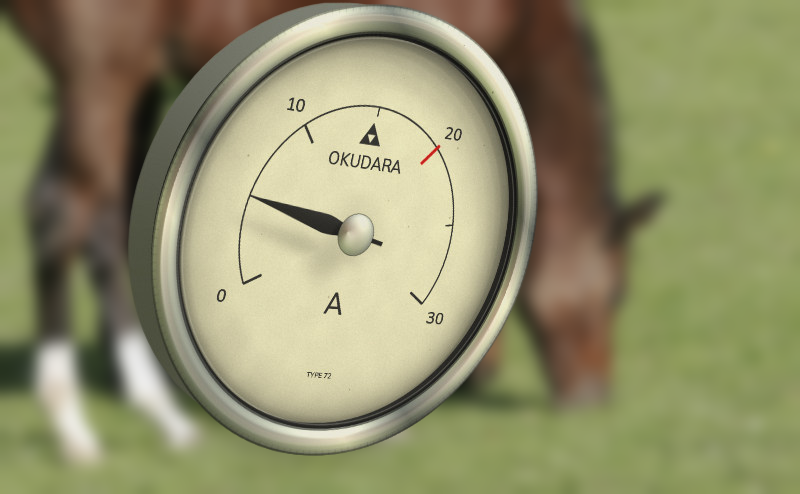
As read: 5
